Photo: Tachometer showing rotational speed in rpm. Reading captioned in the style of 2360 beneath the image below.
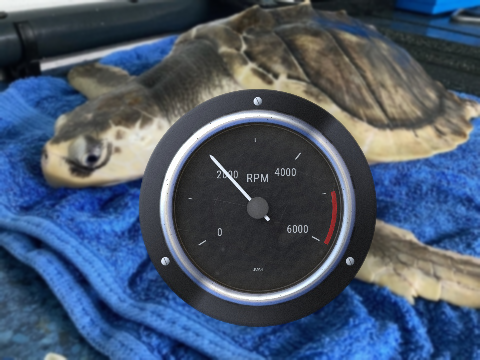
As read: 2000
